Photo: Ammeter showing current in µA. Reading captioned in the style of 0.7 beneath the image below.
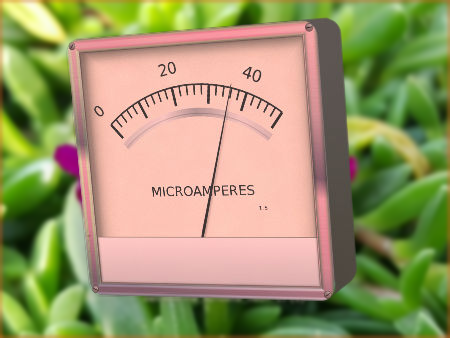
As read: 36
